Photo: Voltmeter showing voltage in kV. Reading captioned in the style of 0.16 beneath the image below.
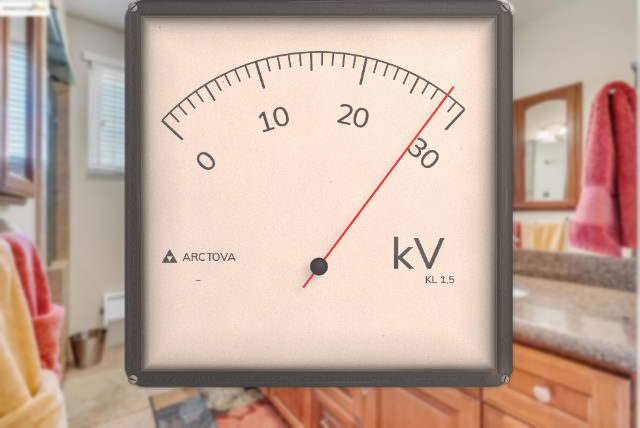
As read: 28
